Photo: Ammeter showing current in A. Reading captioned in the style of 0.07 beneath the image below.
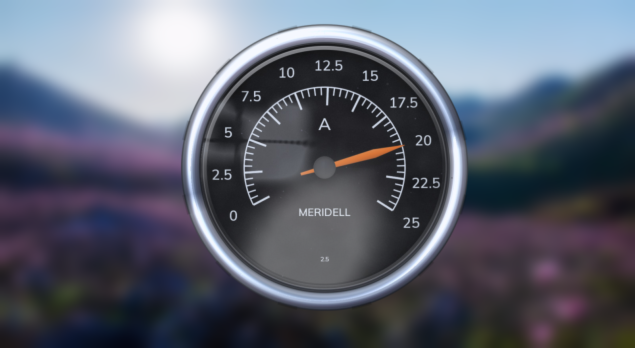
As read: 20
